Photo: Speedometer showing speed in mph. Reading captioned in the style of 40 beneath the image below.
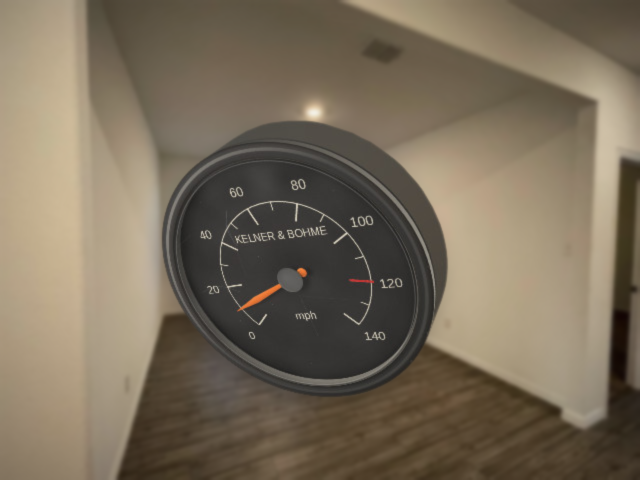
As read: 10
